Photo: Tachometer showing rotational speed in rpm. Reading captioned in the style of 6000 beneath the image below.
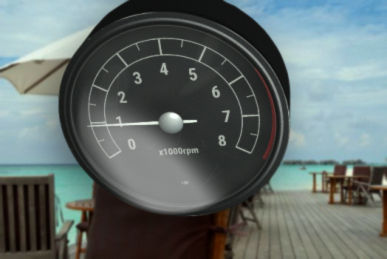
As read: 1000
